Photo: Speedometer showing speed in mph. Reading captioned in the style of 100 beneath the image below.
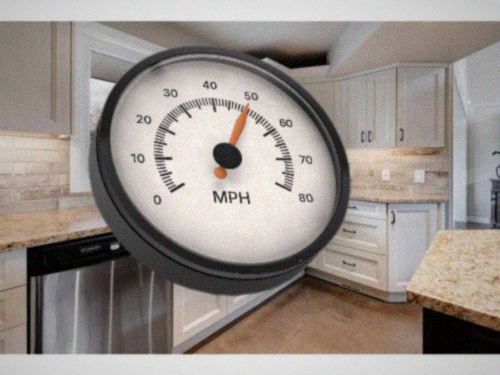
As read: 50
